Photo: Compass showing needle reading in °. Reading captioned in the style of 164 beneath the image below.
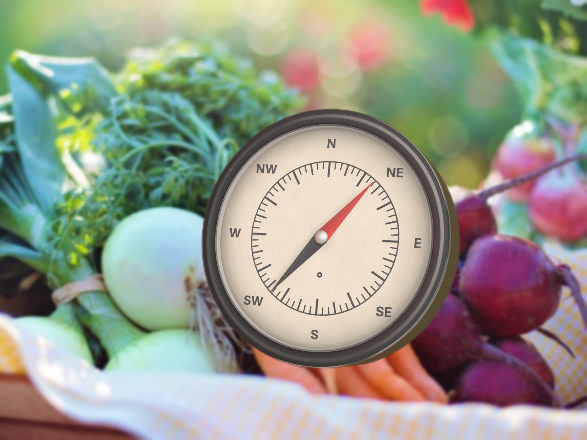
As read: 40
